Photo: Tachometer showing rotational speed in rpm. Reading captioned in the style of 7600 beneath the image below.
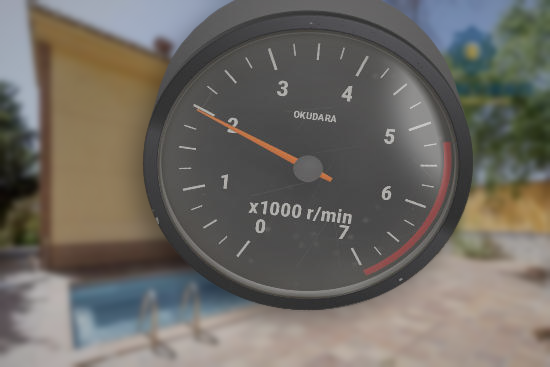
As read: 2000
